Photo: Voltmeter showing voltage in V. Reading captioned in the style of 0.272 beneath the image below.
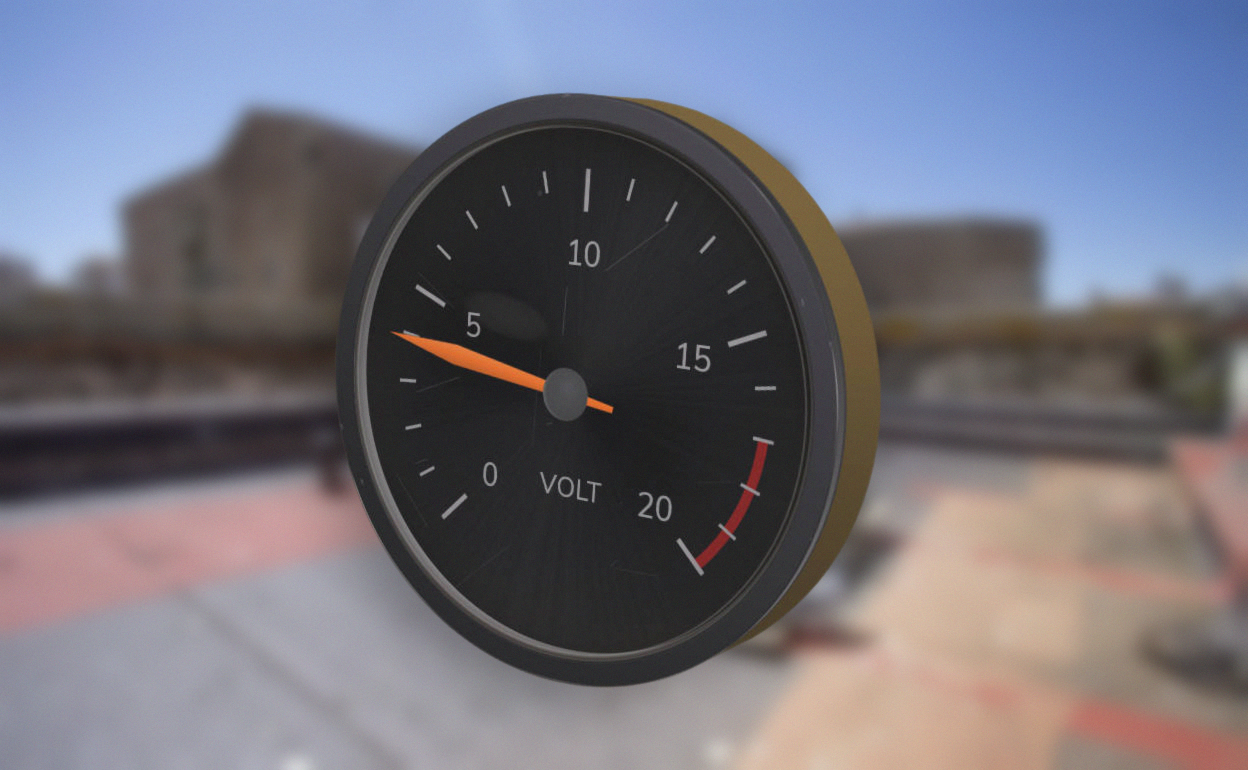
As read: 4
